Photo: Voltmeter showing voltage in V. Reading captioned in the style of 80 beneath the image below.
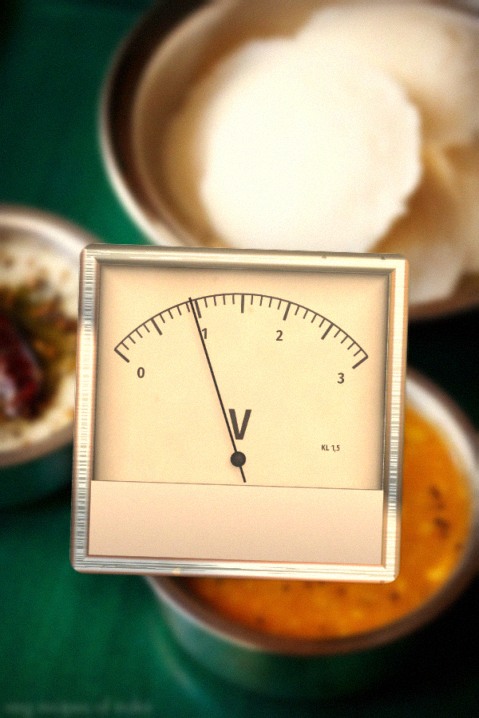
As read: 0.95
